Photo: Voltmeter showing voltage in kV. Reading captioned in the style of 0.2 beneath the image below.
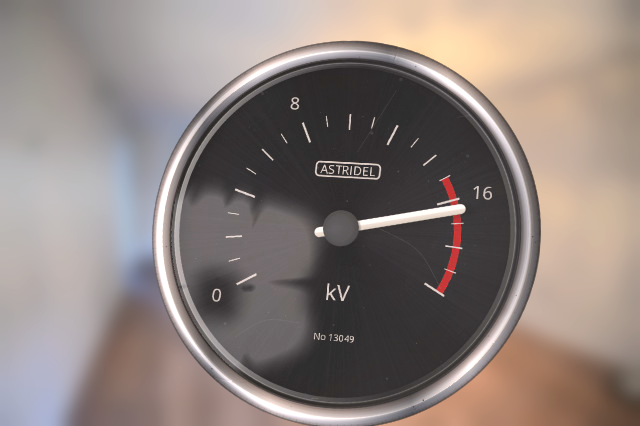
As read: 16.5
